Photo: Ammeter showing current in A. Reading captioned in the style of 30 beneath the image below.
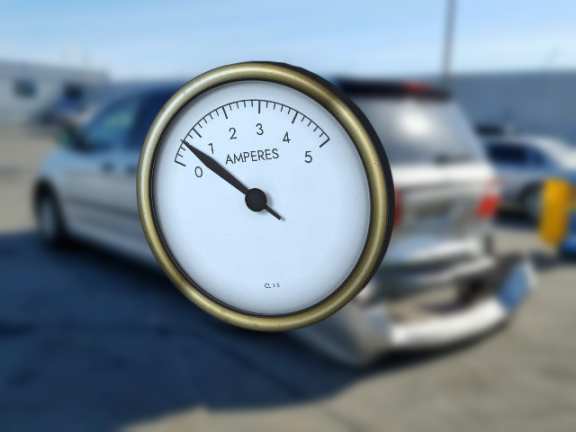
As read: 0.6
